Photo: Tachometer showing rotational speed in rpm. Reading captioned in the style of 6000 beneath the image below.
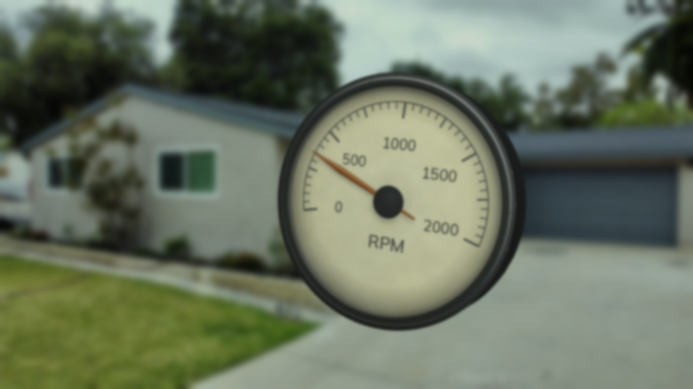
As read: 350
